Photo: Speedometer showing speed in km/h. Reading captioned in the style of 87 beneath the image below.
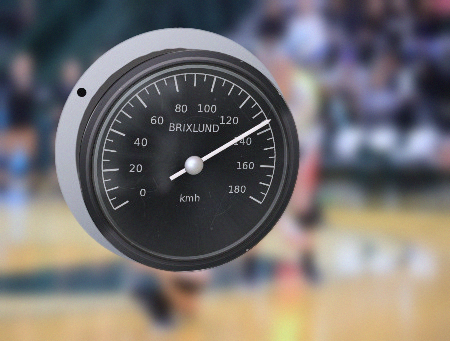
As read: 135
